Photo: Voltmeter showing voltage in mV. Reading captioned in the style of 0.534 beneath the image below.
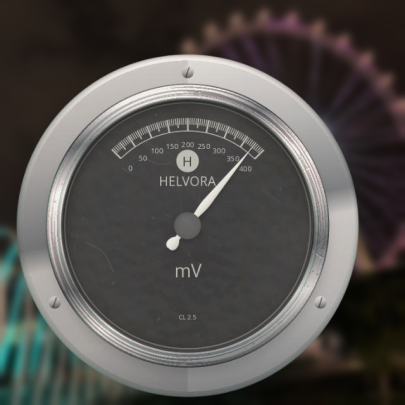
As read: 375
